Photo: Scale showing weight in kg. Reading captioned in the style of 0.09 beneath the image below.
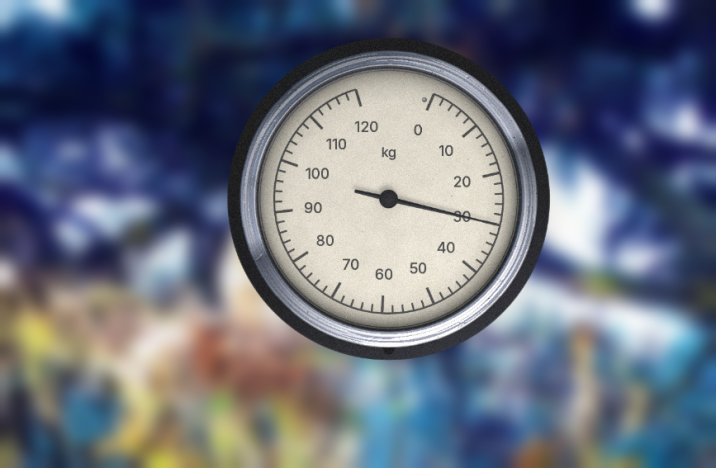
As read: 30
